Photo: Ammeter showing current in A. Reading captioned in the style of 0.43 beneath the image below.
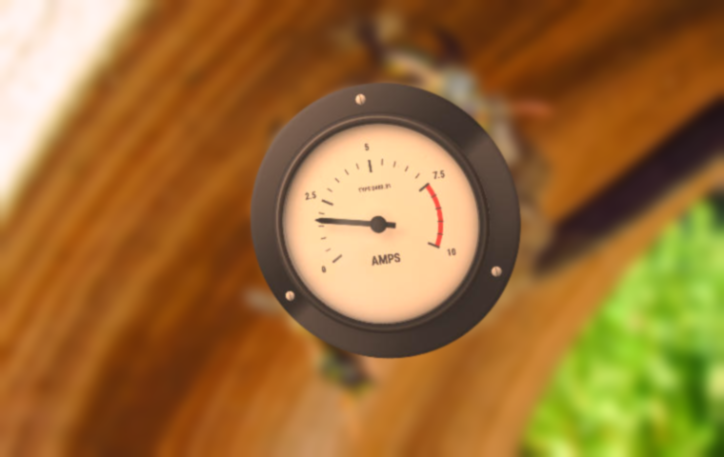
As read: 1.75
